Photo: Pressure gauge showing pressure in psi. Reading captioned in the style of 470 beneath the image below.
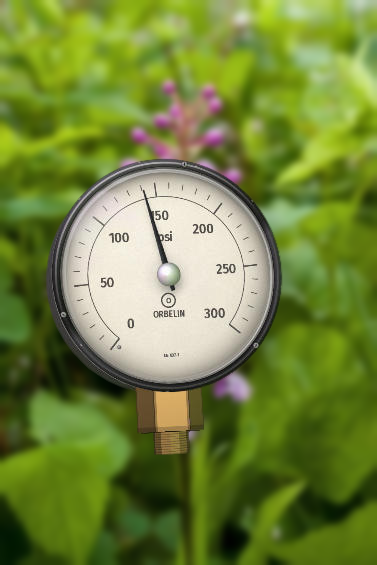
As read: 140
